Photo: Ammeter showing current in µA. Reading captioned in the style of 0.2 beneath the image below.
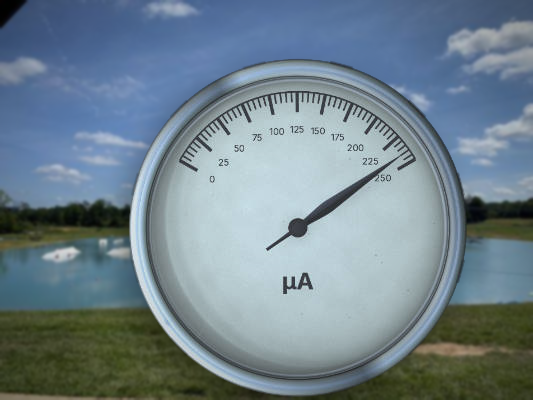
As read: 240
